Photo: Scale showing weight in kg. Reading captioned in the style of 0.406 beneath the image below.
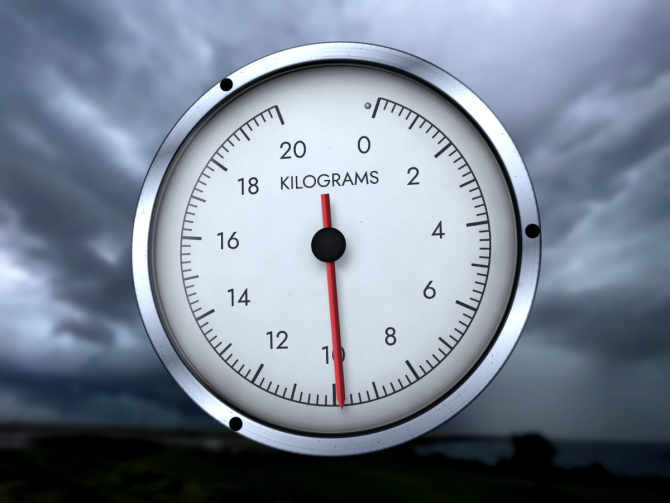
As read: 9.8
